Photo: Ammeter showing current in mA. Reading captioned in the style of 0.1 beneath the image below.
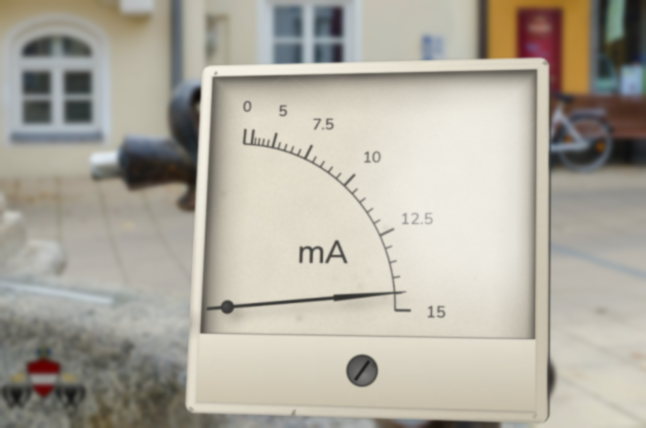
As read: 14.5
